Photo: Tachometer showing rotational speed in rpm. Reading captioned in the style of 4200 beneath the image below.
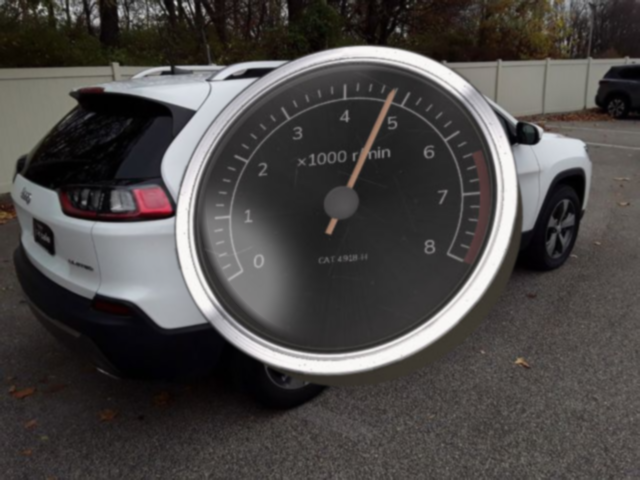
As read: 4800
